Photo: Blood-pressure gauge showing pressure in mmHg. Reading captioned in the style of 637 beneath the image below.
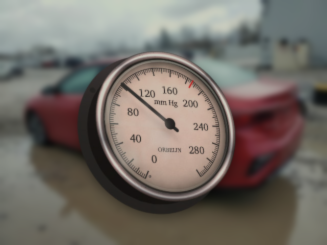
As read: 100
